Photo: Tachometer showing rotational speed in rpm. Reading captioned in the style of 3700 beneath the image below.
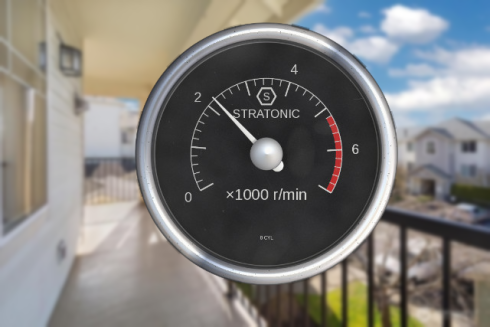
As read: 2200
